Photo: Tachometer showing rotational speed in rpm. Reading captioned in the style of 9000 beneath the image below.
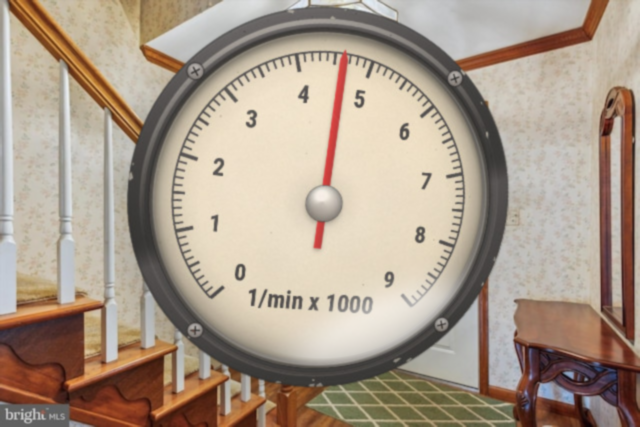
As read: 4600
